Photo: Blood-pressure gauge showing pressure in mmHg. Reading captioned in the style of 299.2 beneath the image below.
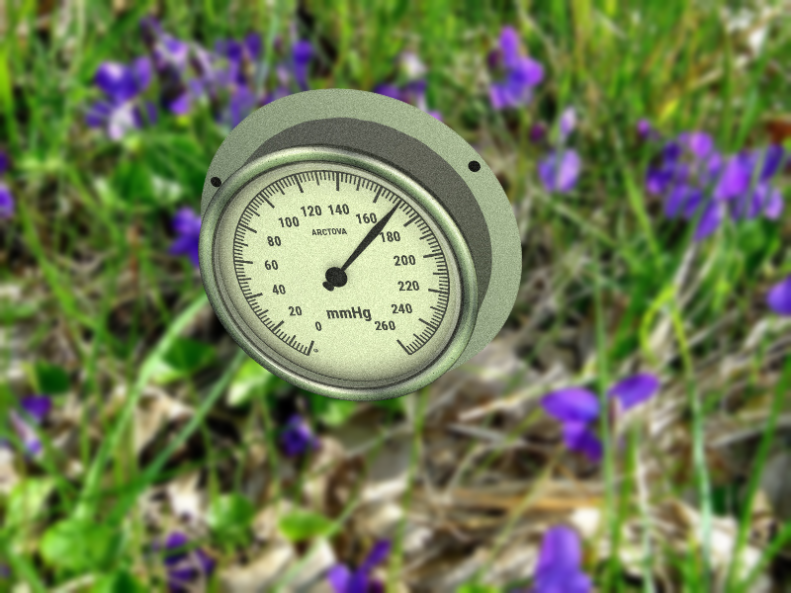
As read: 170
